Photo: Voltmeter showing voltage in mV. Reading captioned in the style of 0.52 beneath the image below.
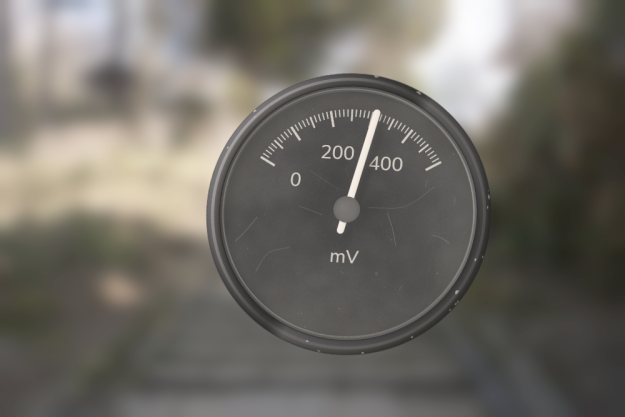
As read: 310
